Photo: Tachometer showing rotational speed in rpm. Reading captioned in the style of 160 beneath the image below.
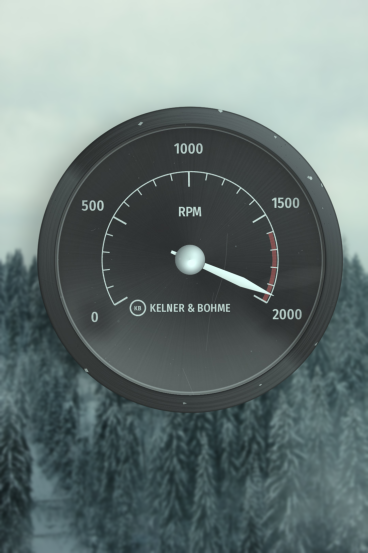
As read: 1950
